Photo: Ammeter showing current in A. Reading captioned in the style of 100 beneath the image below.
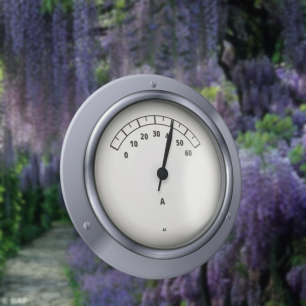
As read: 40
